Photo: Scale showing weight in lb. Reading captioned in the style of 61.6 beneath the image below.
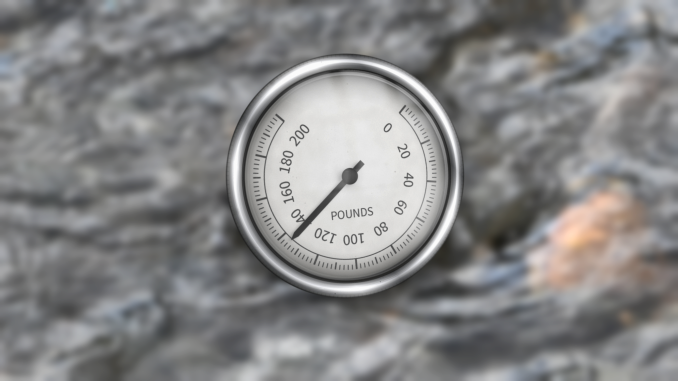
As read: 136
